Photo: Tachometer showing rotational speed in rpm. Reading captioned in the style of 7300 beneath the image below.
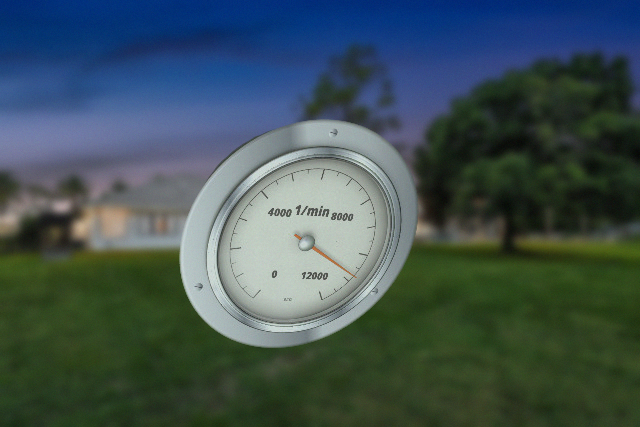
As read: 10750
